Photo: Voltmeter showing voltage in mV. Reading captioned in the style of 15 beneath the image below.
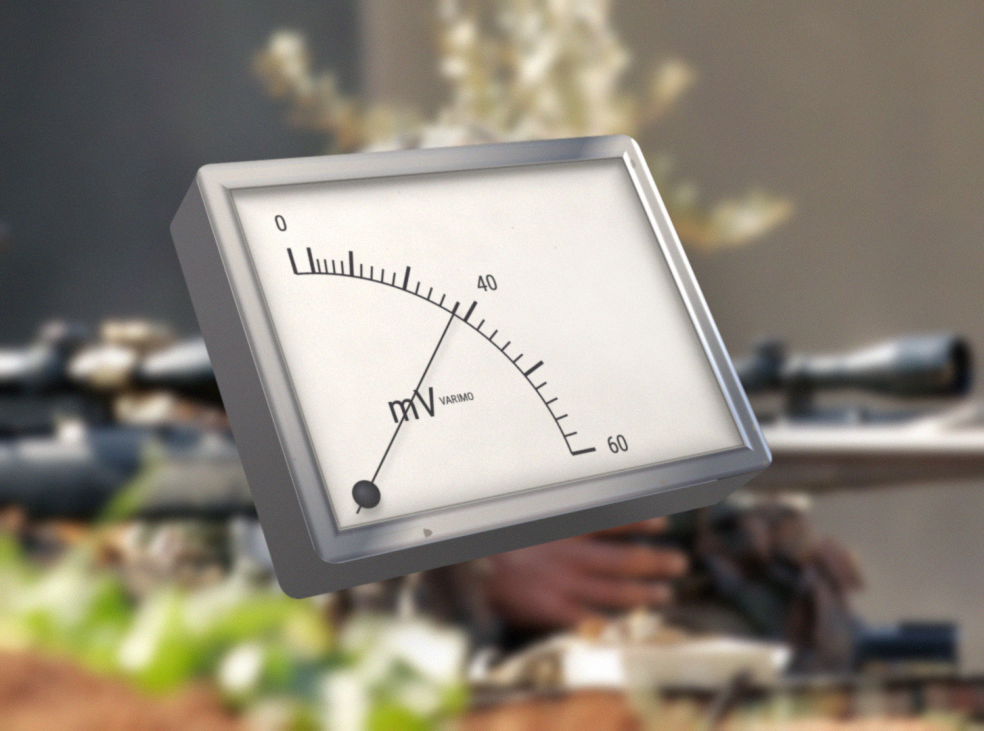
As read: 38
